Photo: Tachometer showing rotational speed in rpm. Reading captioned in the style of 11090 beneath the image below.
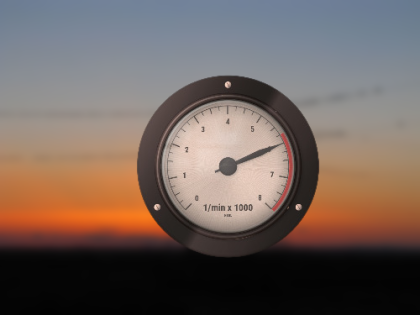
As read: 6000
